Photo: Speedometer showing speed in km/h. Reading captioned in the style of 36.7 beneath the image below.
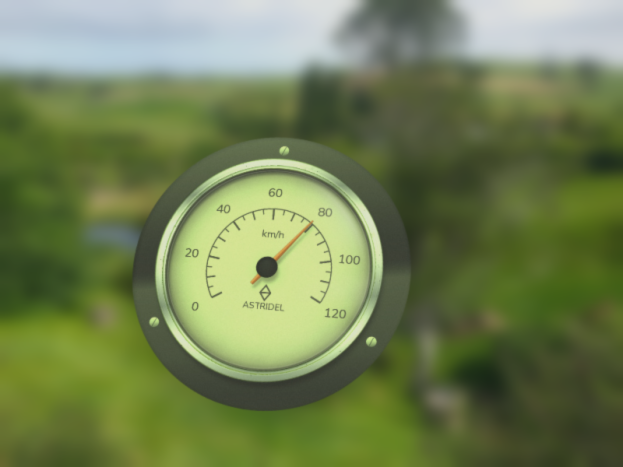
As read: 80
